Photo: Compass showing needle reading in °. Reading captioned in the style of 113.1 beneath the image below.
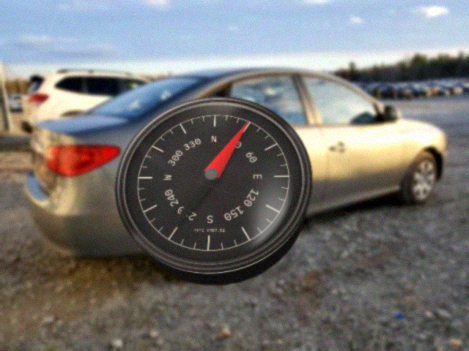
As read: 30
